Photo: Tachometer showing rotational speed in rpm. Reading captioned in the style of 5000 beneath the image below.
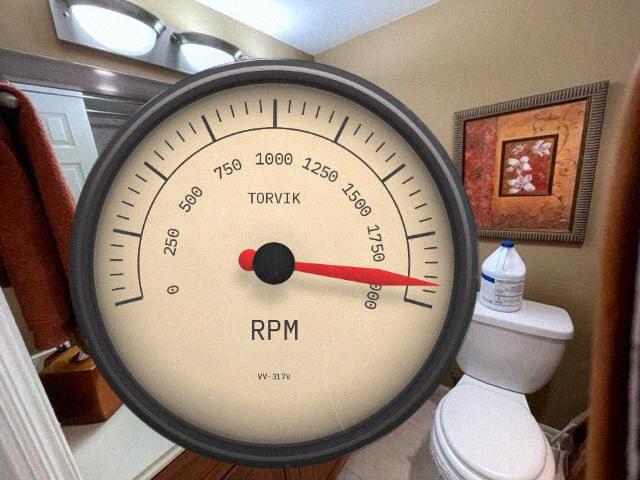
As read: 1925
